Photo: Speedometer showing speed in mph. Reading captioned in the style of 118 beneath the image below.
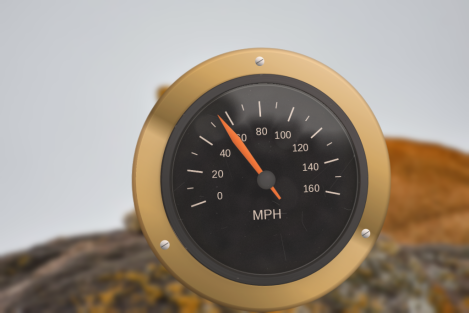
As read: 55
